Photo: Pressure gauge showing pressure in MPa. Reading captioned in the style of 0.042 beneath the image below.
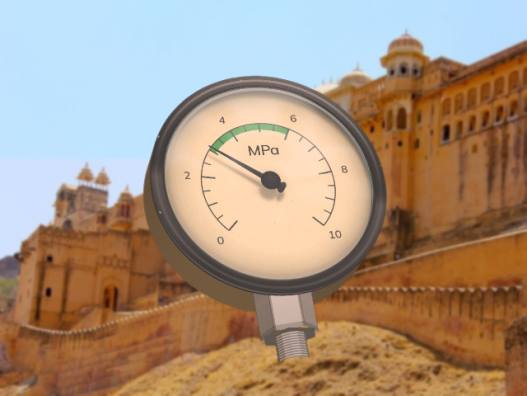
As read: 3
